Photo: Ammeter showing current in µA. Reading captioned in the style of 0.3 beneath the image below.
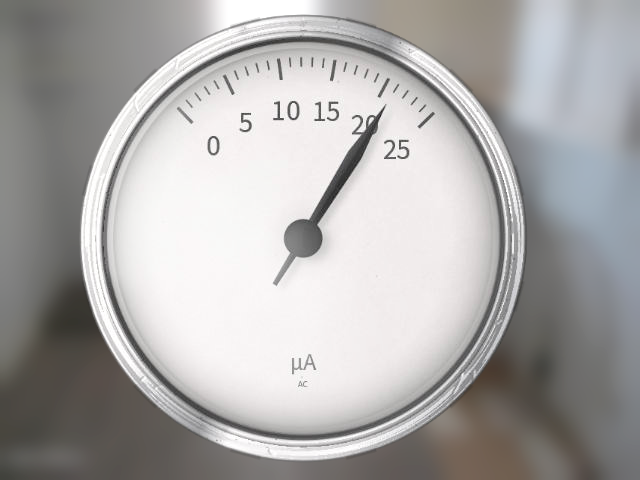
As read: 21
